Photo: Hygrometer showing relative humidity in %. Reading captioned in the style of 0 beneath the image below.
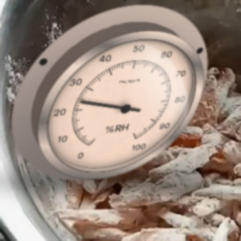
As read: 25
